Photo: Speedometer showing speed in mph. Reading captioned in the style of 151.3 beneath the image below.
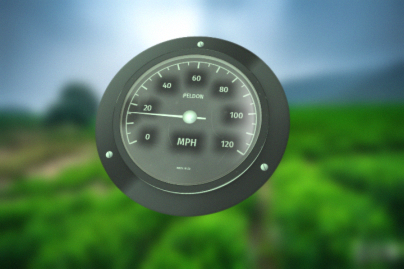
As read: 15
